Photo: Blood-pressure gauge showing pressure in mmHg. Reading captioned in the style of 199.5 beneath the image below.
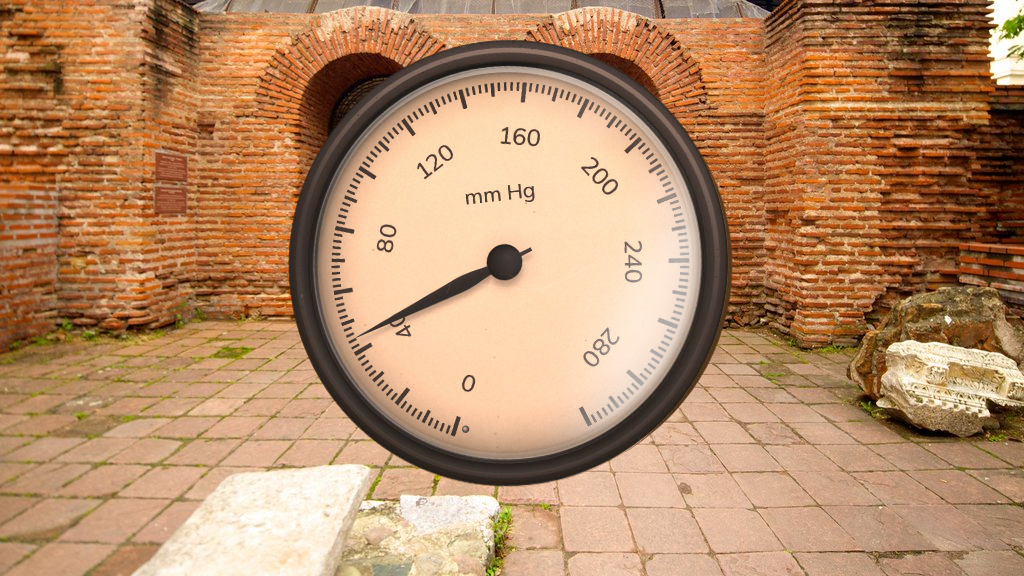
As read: 44
